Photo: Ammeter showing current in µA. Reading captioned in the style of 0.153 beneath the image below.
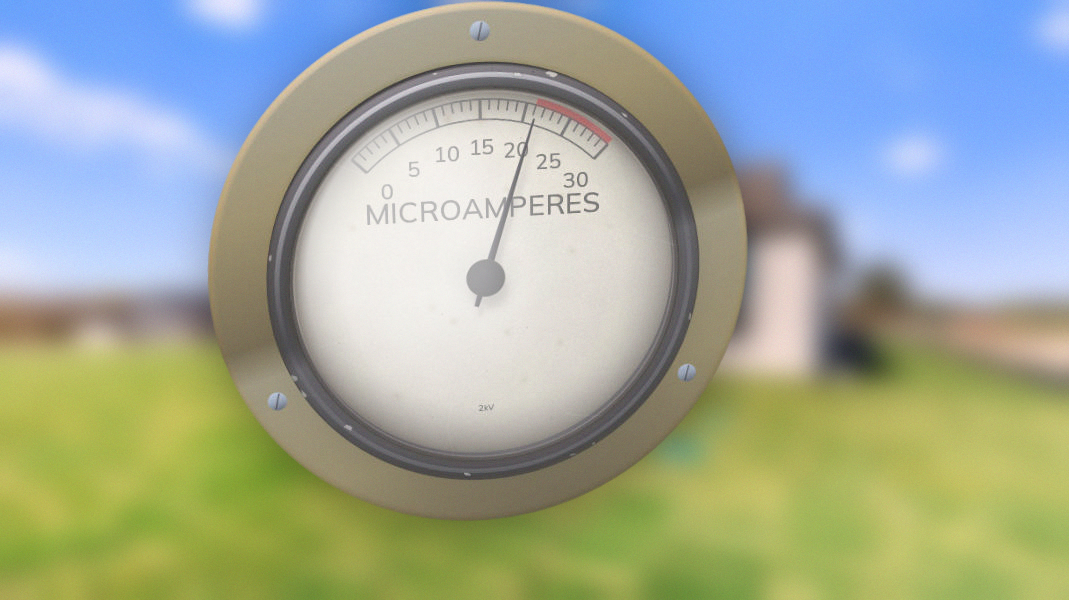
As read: 21
